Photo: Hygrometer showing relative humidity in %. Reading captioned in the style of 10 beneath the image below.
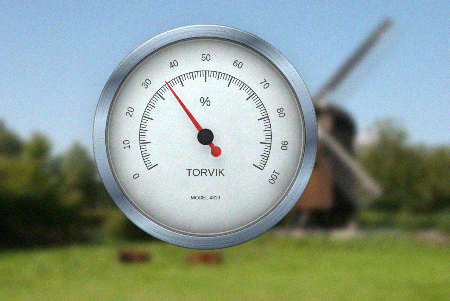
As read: 35
